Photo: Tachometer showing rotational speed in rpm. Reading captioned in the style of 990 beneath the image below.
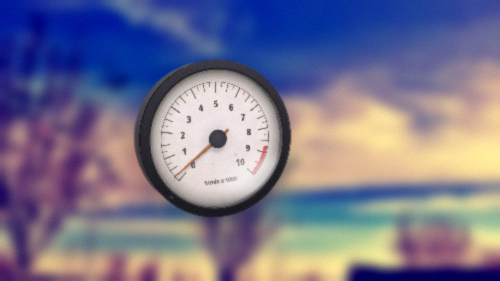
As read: 250
